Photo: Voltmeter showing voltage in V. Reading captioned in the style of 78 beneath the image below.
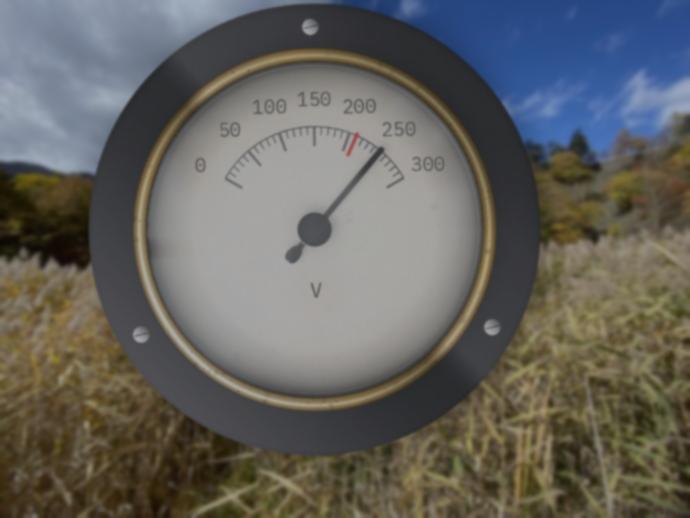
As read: 250
